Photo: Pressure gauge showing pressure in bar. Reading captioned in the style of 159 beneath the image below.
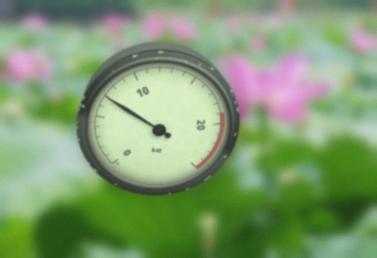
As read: 7
